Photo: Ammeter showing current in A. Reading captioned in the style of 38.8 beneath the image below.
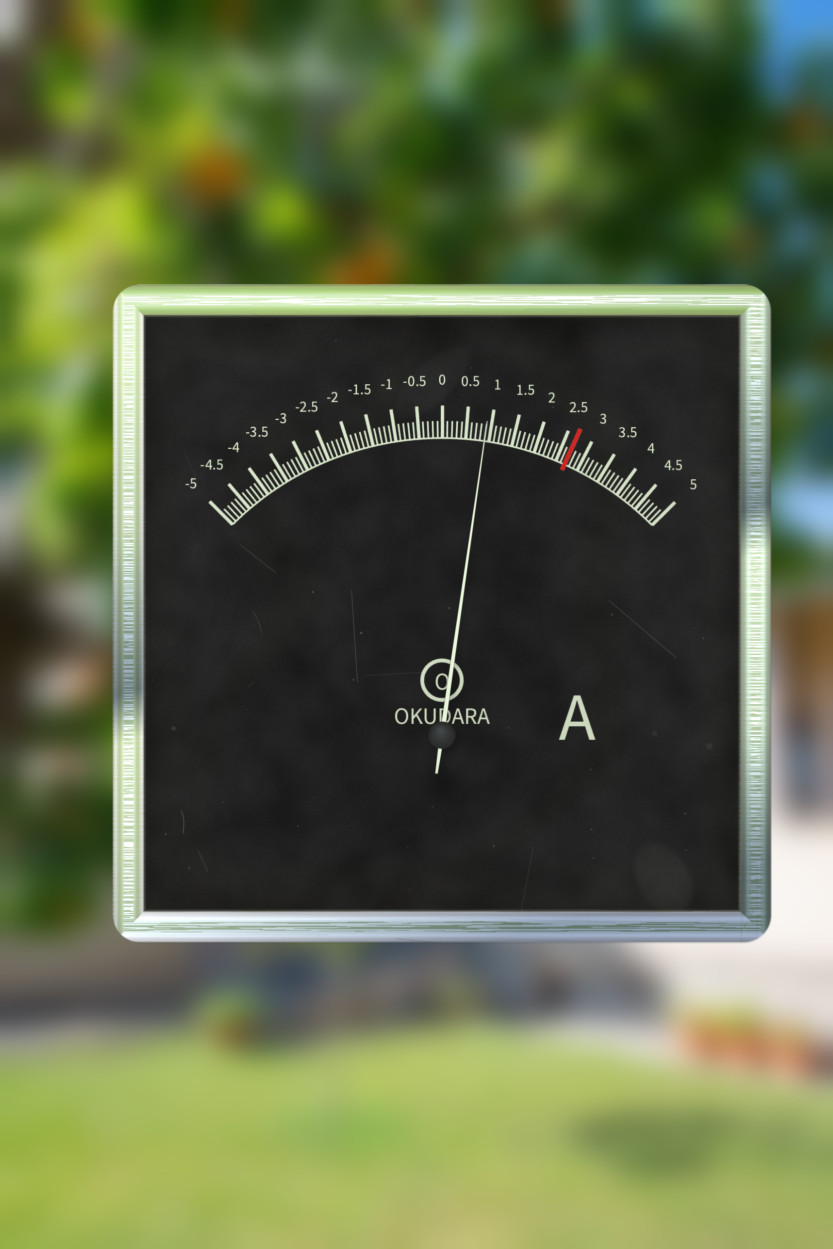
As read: 0.9
